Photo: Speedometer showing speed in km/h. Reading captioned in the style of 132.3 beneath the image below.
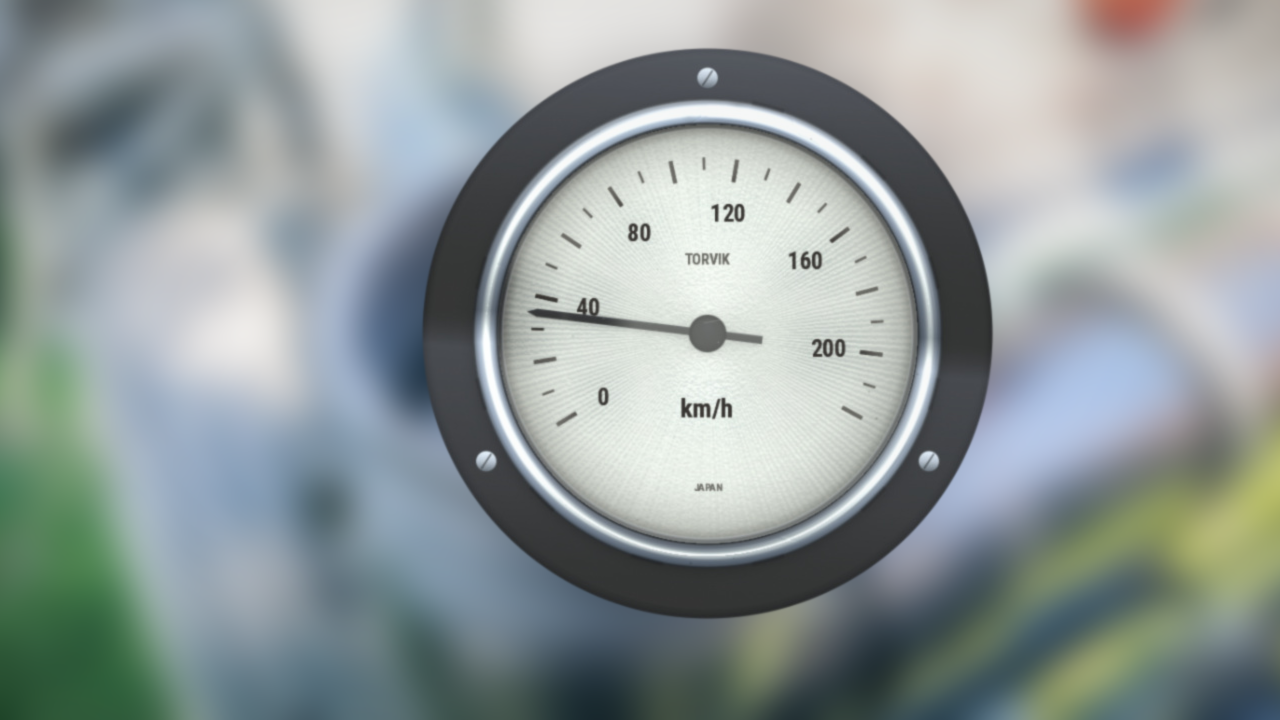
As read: 35
